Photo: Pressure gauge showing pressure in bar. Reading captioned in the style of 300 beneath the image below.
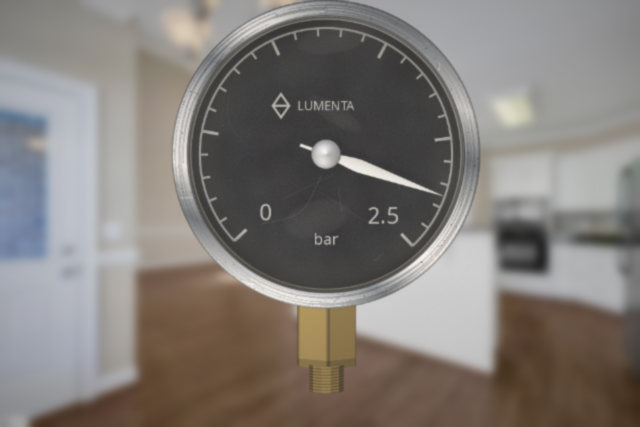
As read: 2.25
